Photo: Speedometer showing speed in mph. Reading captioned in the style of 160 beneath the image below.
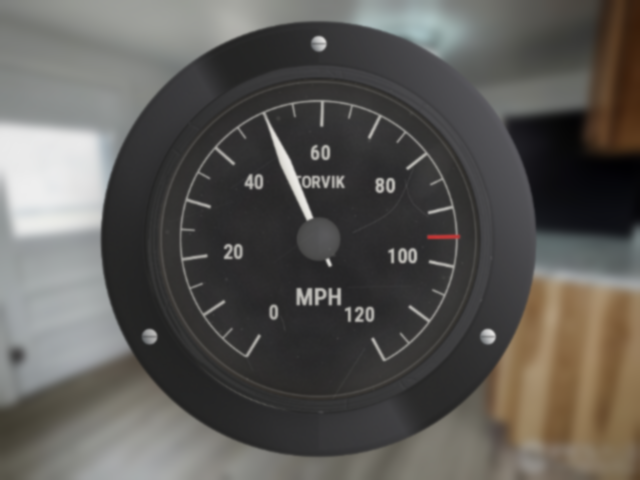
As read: 50
